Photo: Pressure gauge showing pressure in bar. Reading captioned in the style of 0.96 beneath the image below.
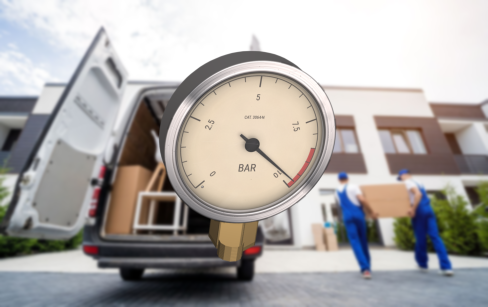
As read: 9.75
